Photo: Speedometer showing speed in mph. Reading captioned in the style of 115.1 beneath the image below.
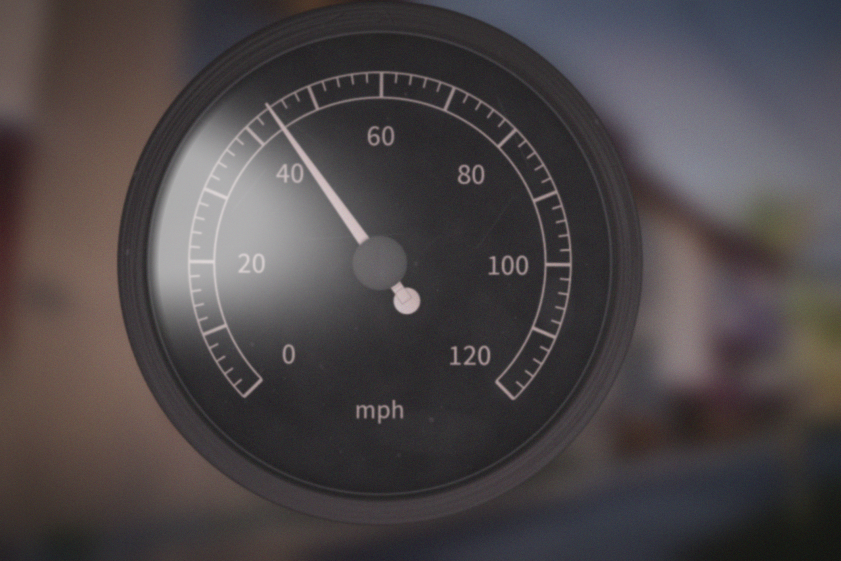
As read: 44
